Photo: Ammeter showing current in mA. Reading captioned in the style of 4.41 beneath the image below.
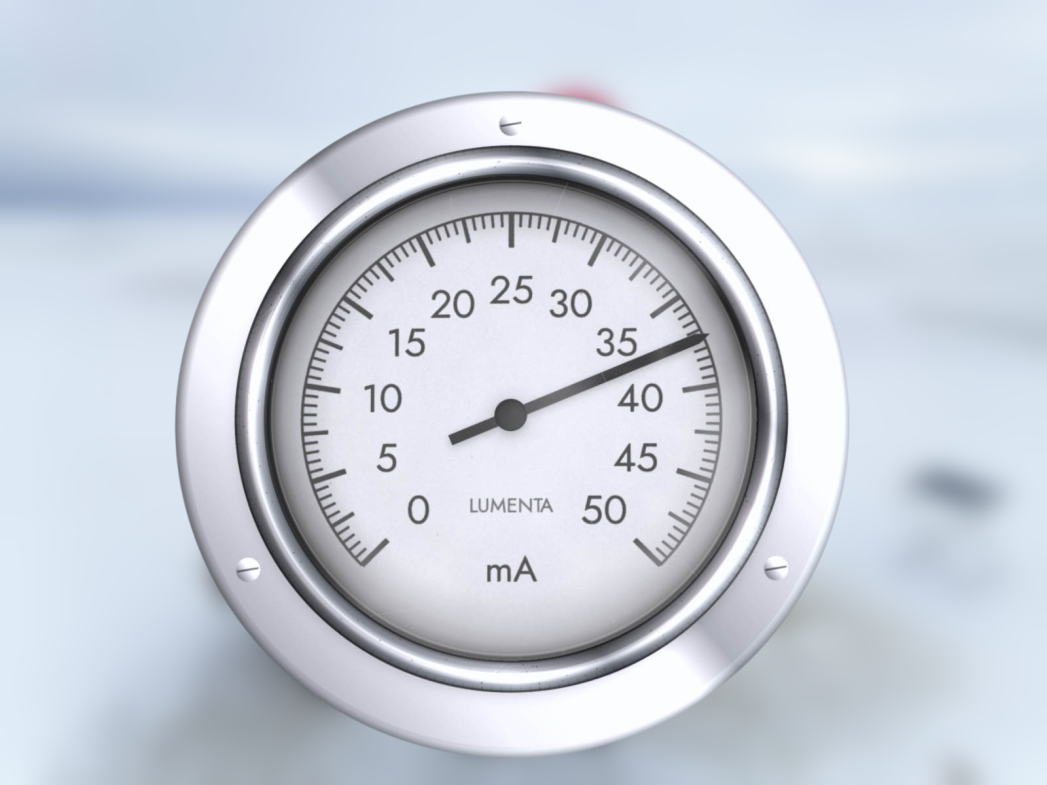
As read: 37.5
